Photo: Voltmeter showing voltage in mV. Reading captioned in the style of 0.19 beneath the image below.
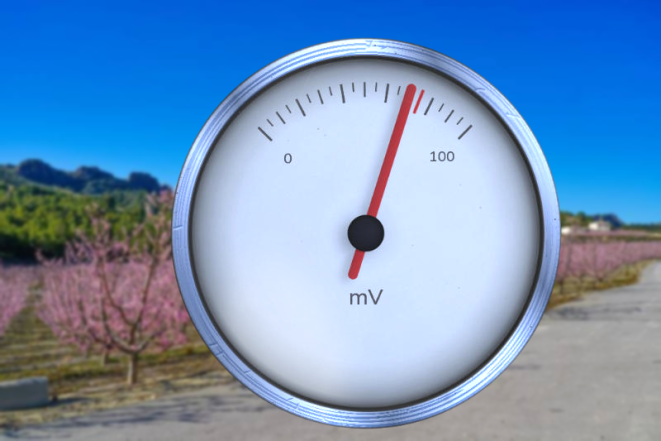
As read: 70
